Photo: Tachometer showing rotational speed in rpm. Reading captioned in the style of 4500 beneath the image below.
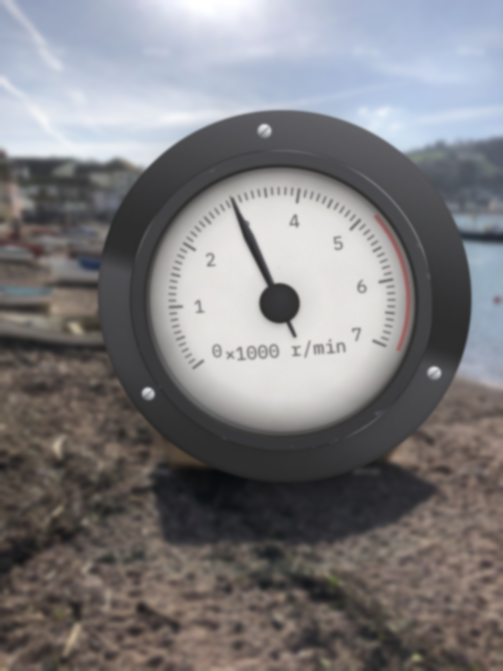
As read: 3000
